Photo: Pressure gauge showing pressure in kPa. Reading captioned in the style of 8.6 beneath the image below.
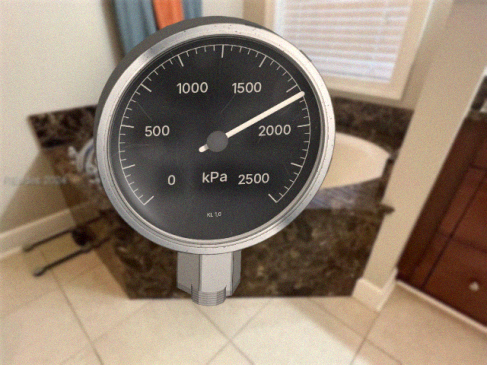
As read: 1800
